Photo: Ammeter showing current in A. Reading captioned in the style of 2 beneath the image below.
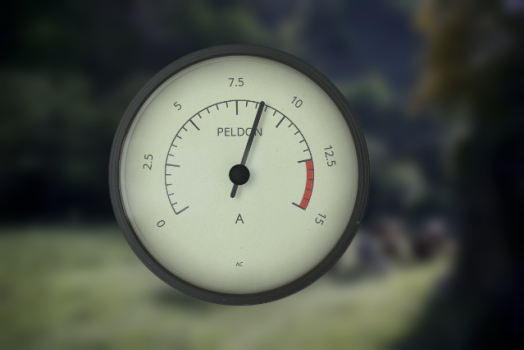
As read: 8.75
